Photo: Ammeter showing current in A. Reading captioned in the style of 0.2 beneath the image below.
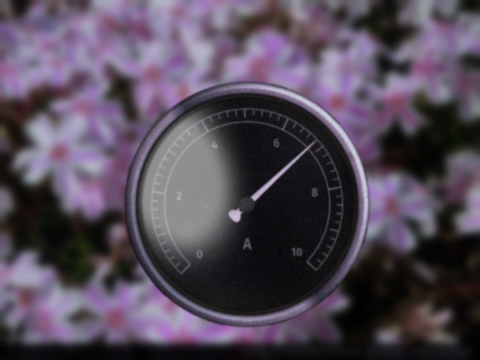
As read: 6.8
